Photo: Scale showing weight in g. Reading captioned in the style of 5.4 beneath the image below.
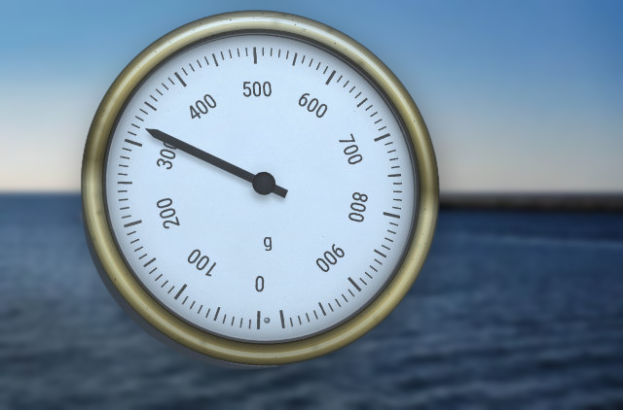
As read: 320
